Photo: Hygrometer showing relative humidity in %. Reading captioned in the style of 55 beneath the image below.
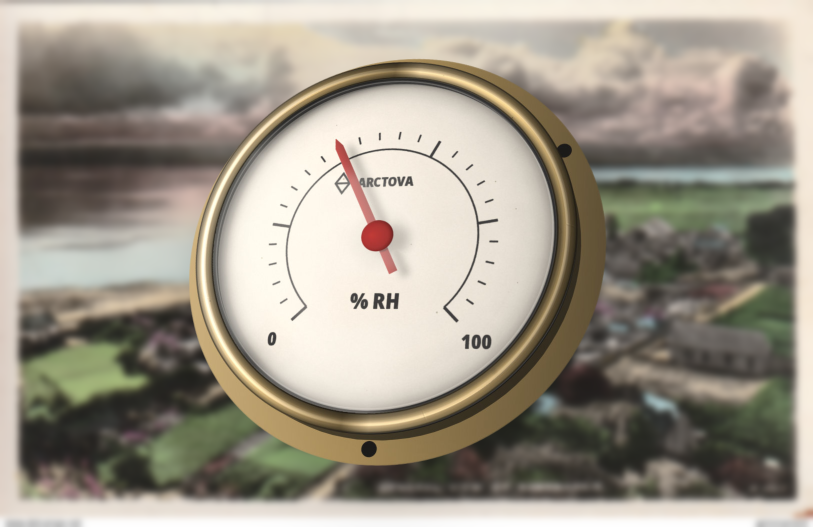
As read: 40
